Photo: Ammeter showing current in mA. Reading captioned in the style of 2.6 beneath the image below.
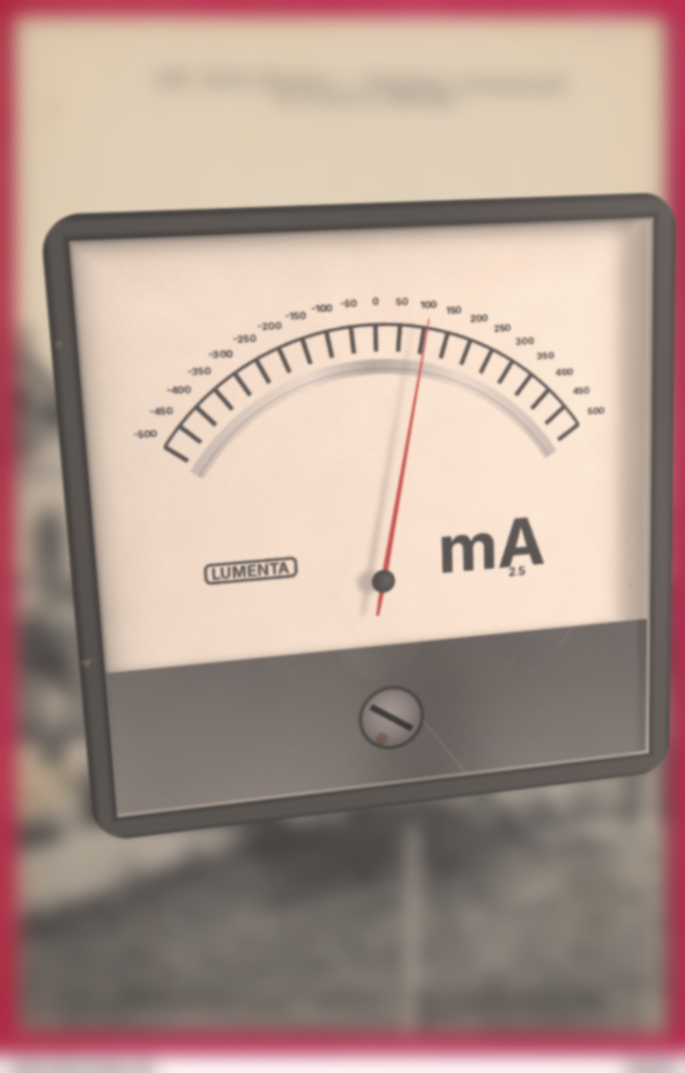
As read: 100
